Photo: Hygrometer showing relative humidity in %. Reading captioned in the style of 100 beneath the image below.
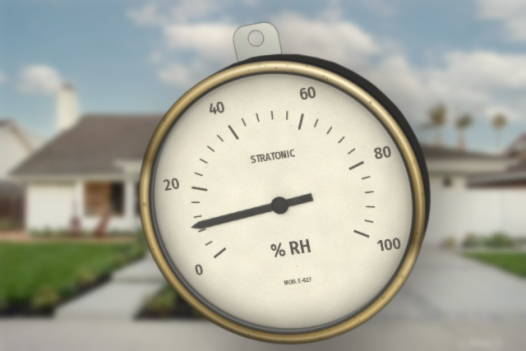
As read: 10
